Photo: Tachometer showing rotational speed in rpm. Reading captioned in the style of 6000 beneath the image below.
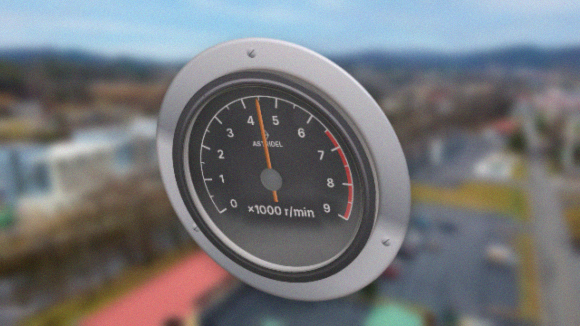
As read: 4500
